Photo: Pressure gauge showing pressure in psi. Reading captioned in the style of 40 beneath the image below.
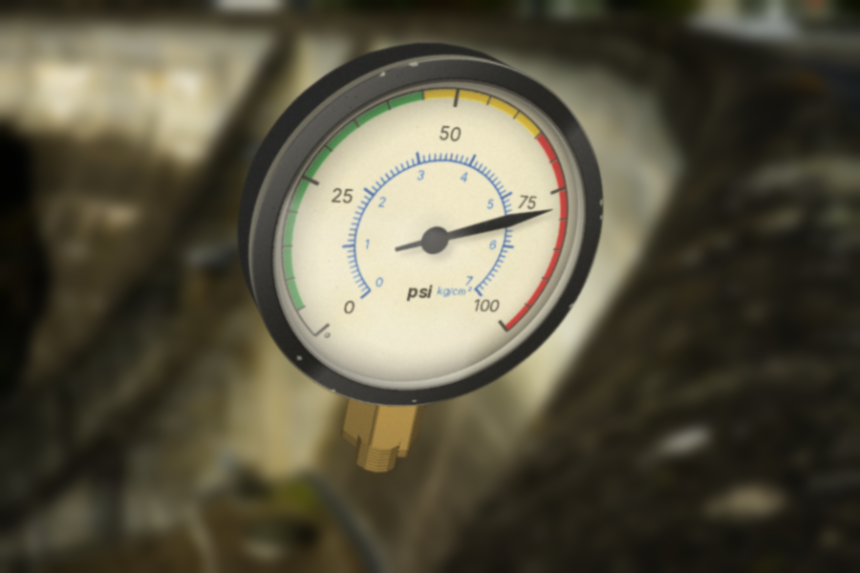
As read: 77.5
